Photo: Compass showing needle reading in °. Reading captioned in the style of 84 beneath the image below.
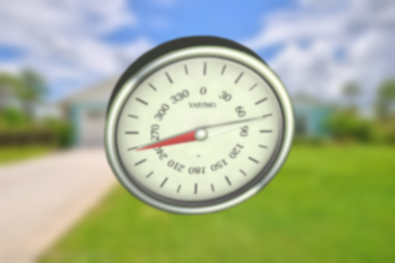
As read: 255
